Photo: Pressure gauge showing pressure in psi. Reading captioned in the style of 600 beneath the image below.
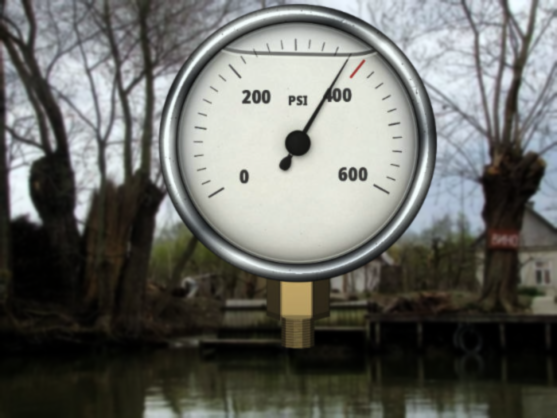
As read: 380
